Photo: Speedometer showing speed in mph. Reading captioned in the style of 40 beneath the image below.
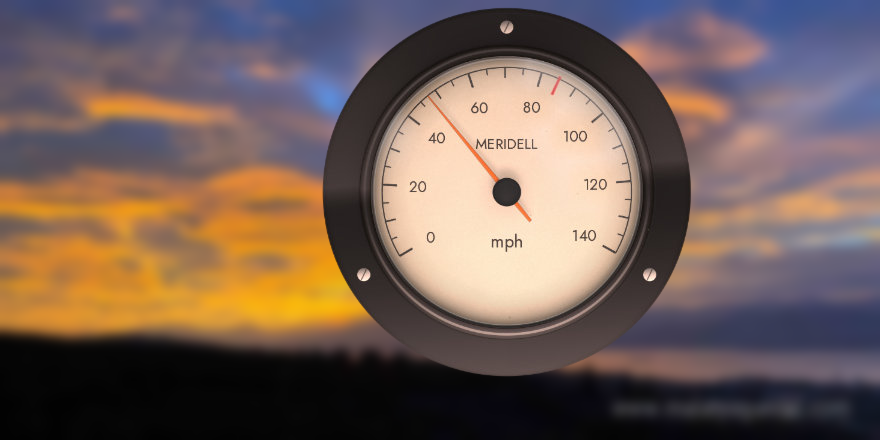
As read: 47.5
